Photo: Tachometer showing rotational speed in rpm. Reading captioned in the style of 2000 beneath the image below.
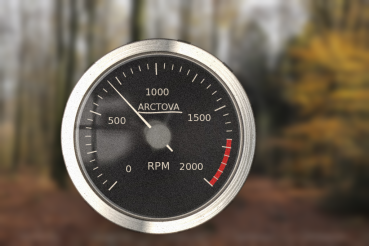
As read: 700
